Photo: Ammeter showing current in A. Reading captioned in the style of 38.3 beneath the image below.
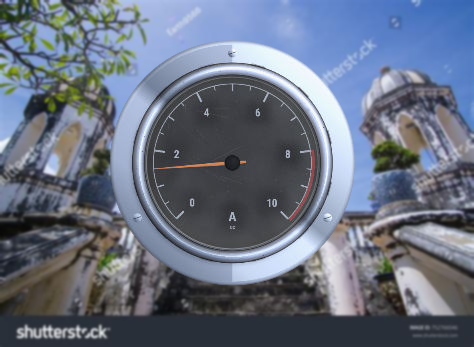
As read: 1.5
